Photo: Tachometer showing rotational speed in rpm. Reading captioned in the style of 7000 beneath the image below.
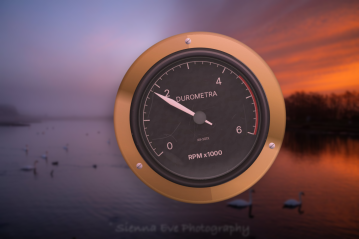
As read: 1800
